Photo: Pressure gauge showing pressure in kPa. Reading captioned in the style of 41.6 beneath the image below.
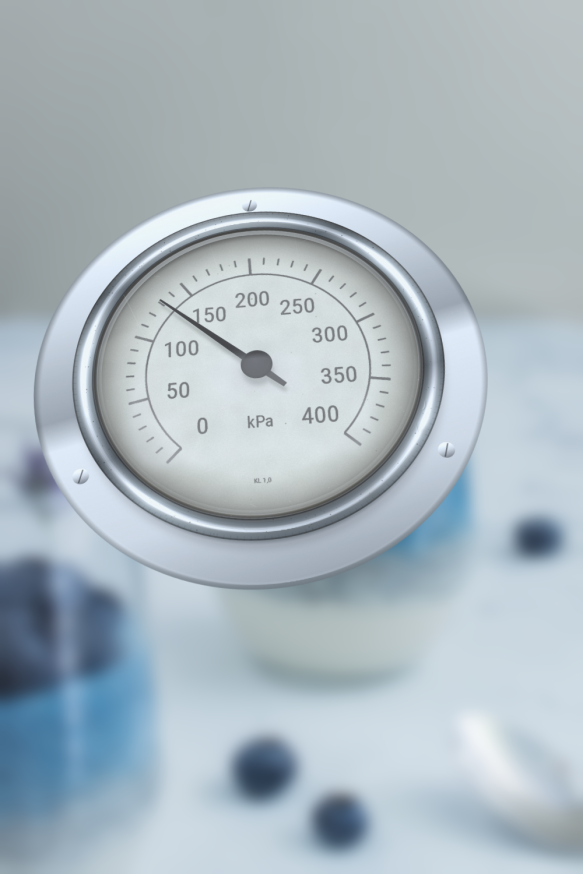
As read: 130
